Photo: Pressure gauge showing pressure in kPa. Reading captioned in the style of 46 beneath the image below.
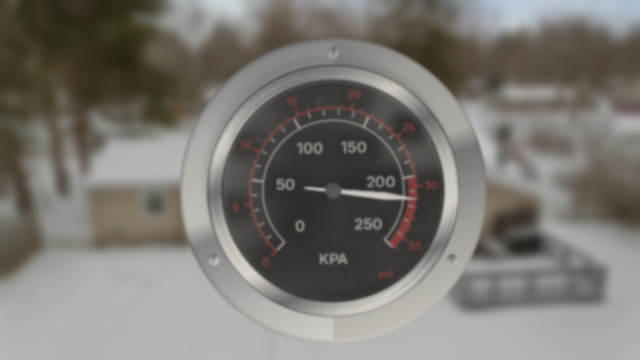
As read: 215
